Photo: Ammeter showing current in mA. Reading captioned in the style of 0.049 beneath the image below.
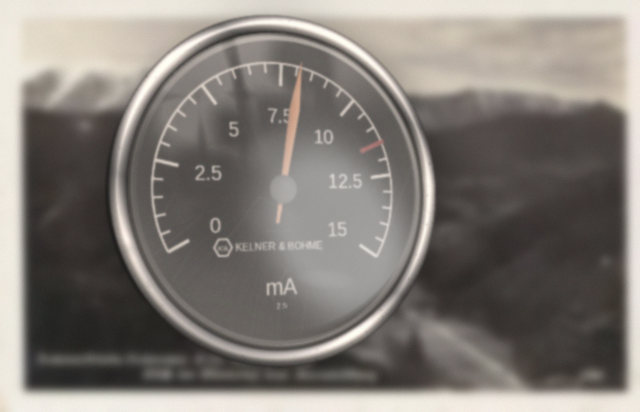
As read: 8
